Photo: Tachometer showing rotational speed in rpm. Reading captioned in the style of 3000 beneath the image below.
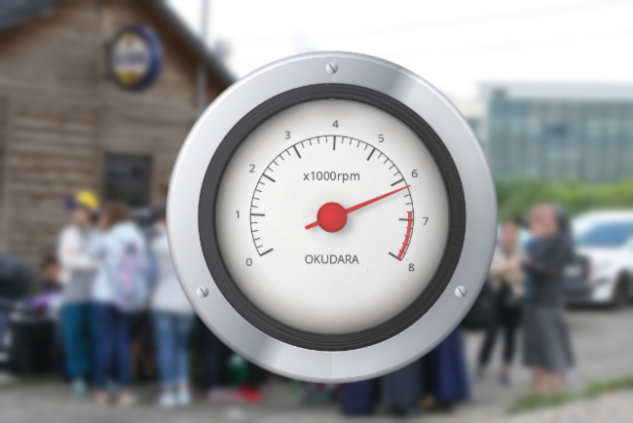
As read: 6200
